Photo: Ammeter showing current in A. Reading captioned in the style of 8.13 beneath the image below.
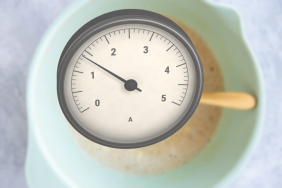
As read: 1.4
